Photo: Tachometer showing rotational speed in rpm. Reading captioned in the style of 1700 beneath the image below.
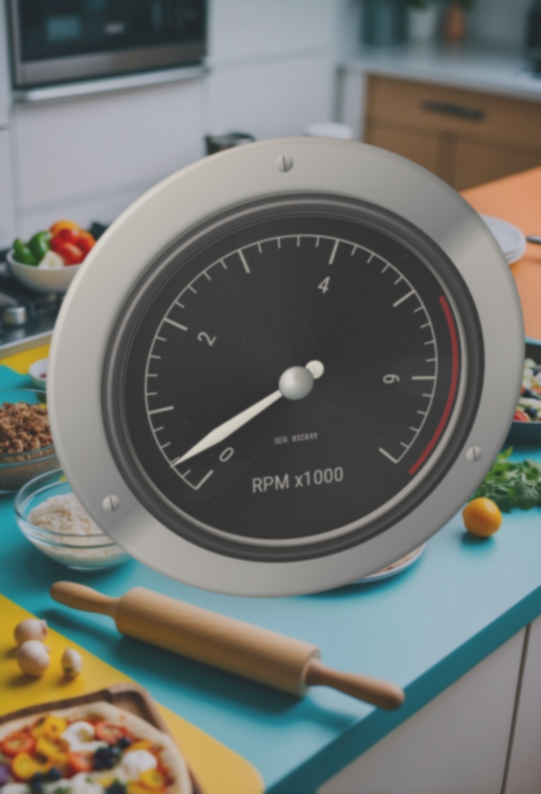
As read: 400
